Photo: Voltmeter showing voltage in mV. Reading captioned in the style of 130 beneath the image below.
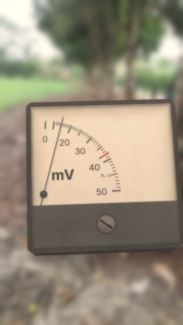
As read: 15
